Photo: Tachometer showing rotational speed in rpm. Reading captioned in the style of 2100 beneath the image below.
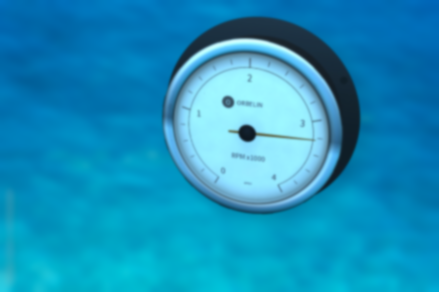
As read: 3200
